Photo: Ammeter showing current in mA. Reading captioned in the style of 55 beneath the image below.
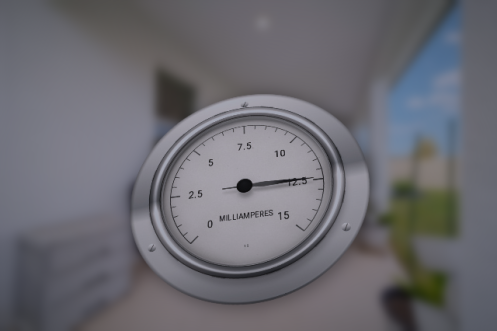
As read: 12.5
